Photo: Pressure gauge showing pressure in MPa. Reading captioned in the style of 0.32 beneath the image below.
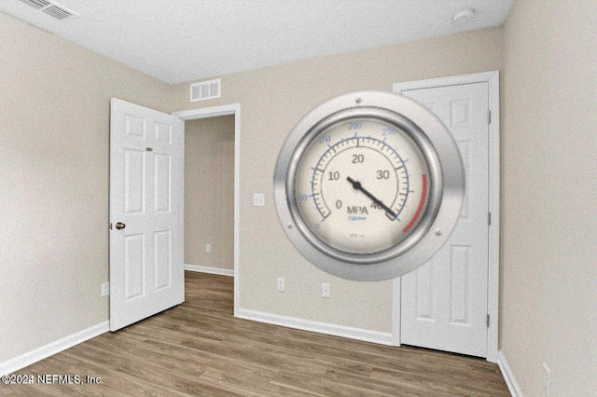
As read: 39
